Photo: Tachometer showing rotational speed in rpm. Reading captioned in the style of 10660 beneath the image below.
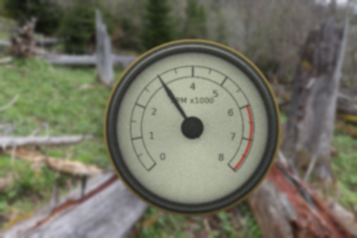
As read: 3000
